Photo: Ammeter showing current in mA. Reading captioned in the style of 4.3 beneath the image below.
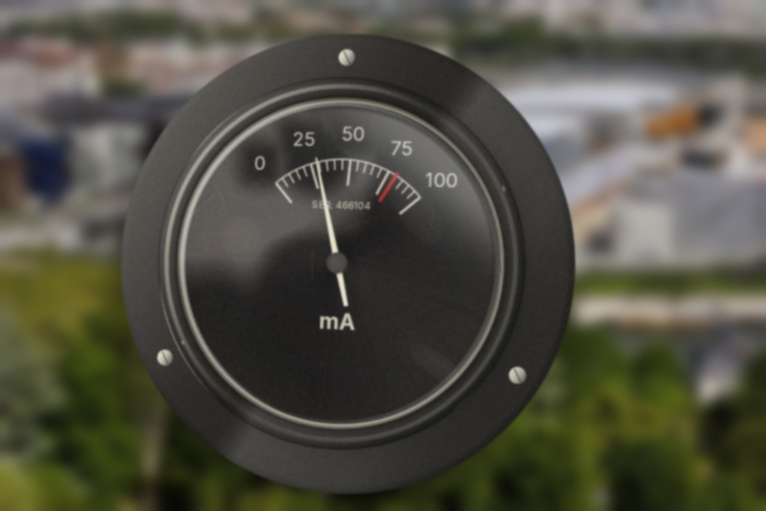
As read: 30
